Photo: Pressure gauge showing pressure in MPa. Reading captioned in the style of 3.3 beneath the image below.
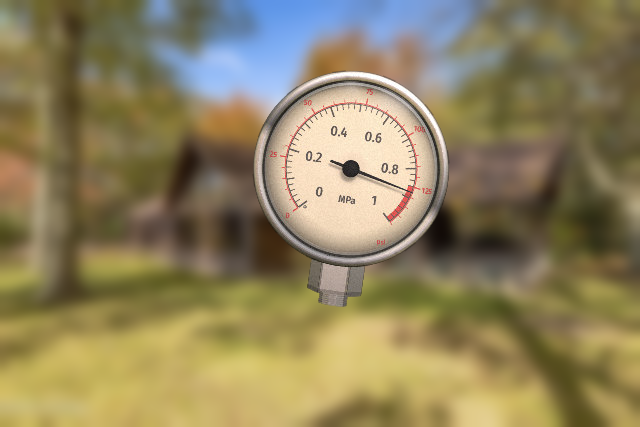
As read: 0.88
